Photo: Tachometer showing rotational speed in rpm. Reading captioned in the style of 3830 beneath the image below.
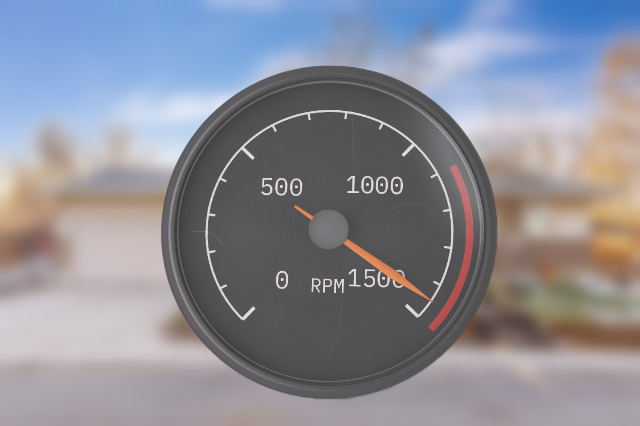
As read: 1450
